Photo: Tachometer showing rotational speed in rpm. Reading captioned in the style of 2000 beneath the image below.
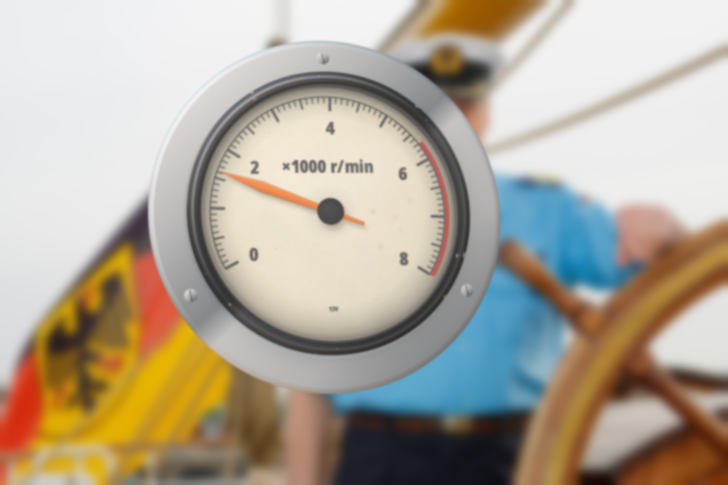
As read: 1600
